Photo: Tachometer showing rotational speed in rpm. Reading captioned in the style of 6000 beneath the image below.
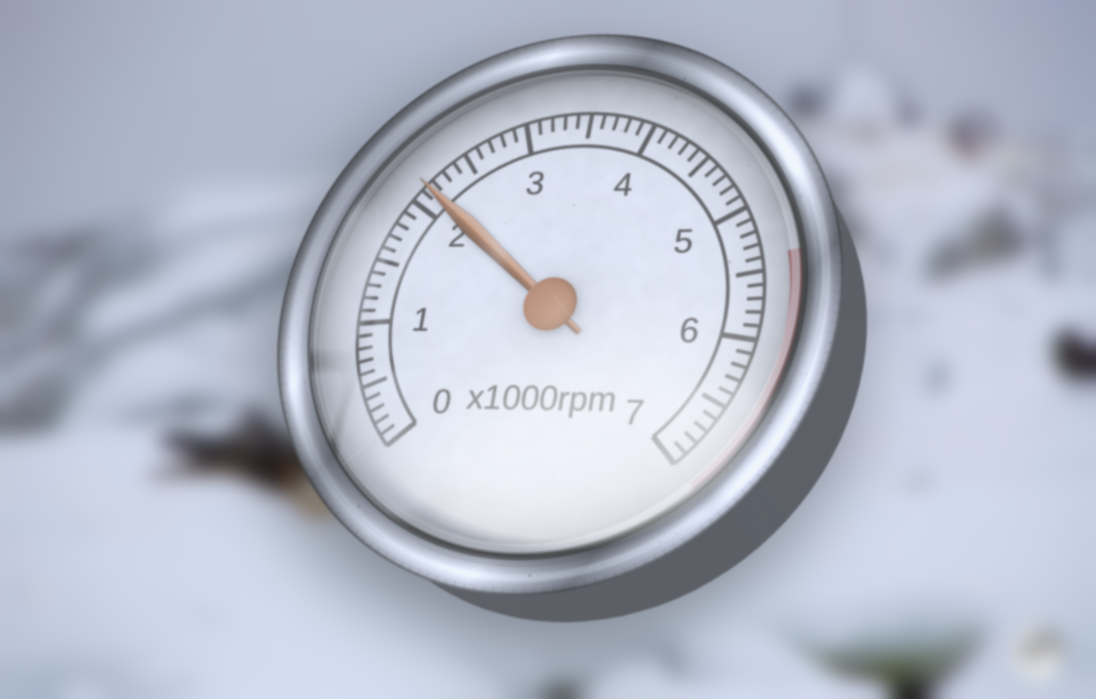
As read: 2150
